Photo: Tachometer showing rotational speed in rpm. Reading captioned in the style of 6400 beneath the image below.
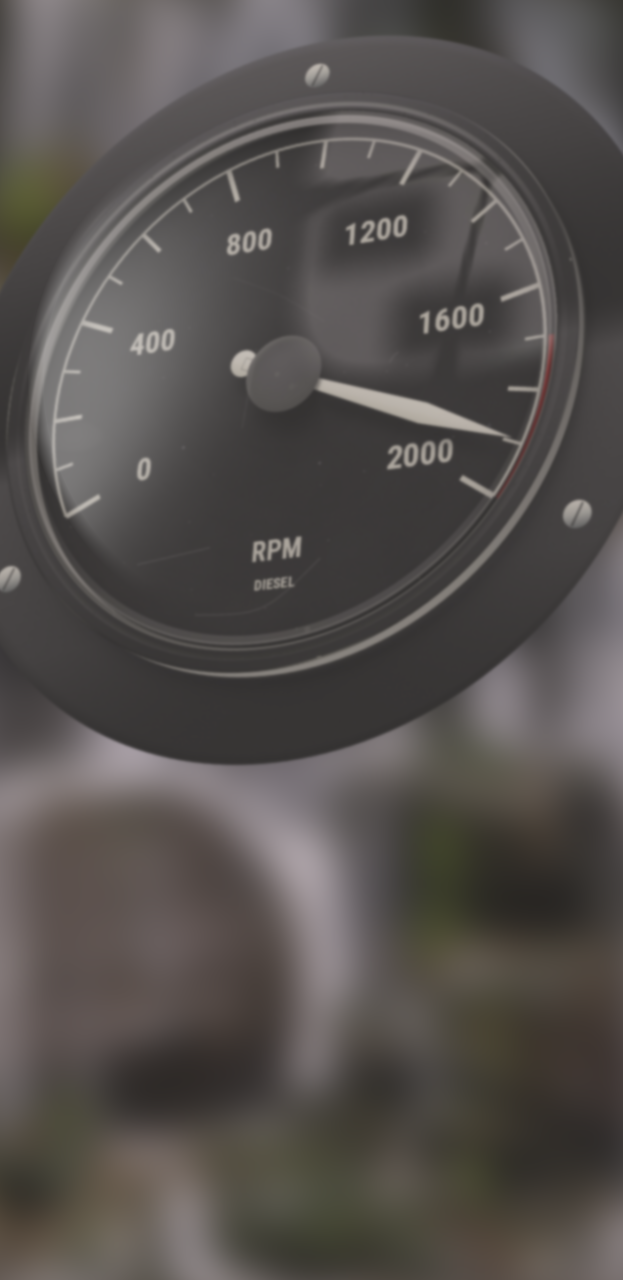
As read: 1900
